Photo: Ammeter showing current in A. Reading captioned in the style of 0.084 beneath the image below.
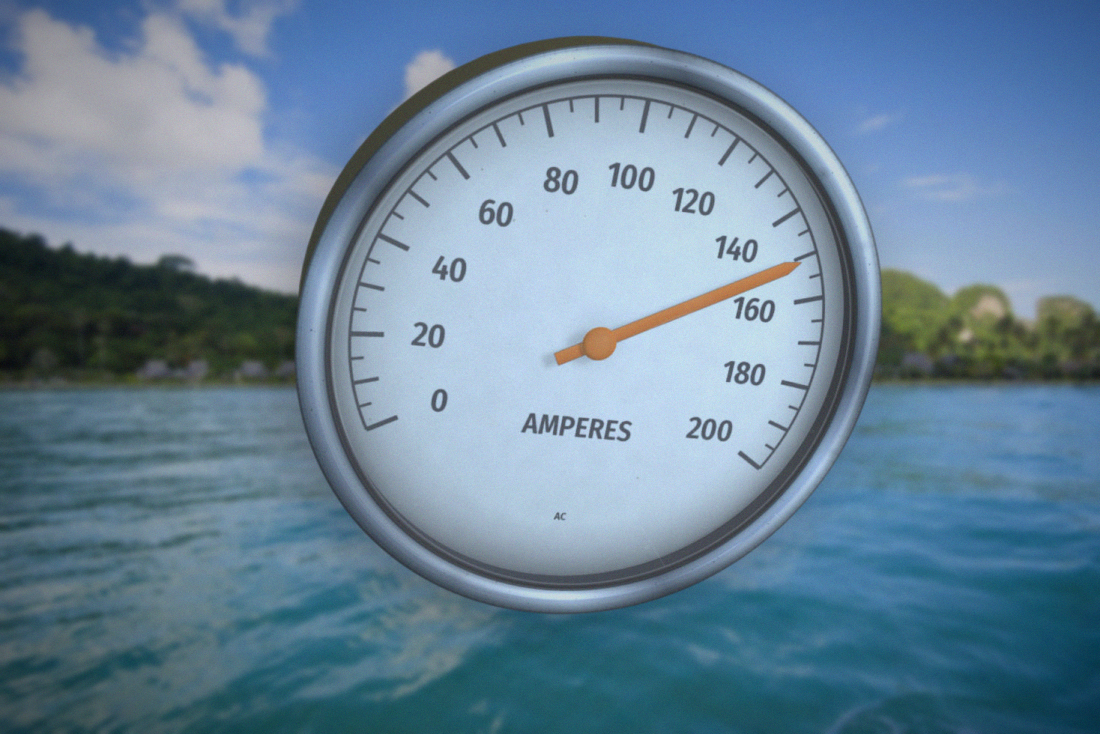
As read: 150
